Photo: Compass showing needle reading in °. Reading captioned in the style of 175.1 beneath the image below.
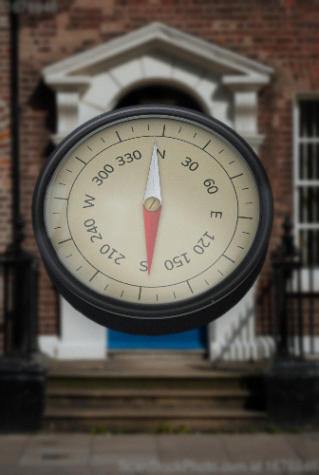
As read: 175
